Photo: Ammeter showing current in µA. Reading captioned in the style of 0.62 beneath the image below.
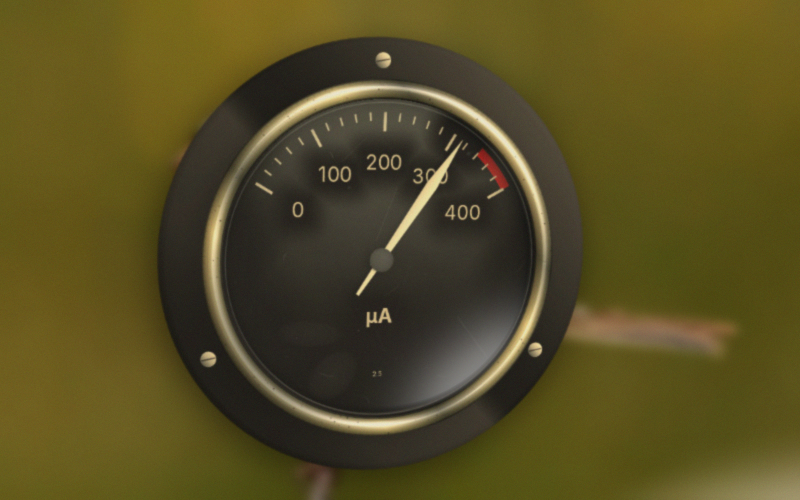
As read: 310
